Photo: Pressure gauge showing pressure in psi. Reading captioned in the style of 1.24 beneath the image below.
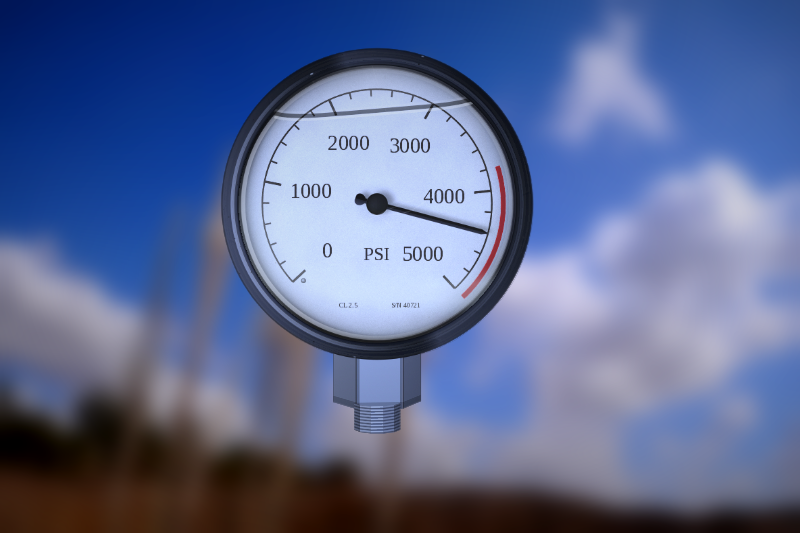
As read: 4400
